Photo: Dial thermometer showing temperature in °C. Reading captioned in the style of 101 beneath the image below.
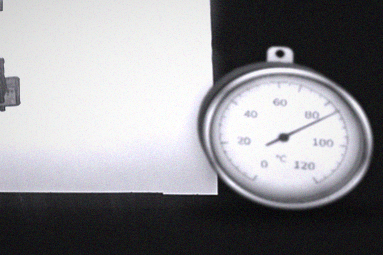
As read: 84
